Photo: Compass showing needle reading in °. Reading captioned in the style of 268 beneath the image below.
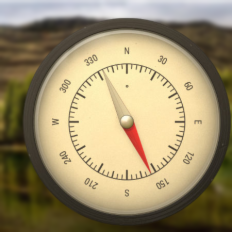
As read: 155
